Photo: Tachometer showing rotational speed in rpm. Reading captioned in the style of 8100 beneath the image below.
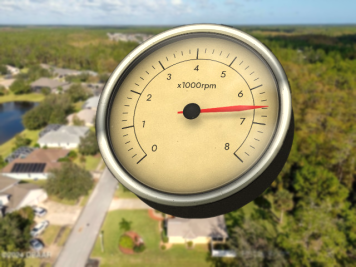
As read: 6600
